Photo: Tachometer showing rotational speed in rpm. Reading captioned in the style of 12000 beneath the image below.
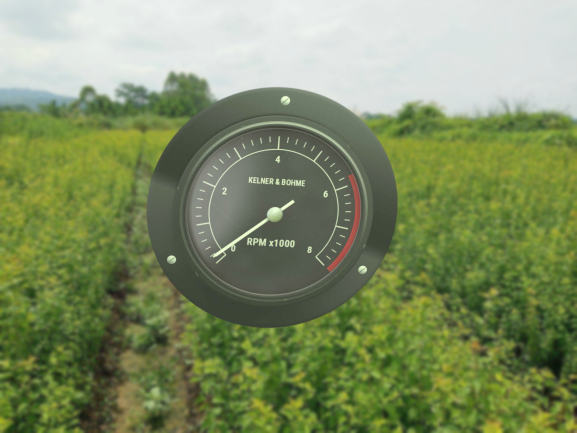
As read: 200
